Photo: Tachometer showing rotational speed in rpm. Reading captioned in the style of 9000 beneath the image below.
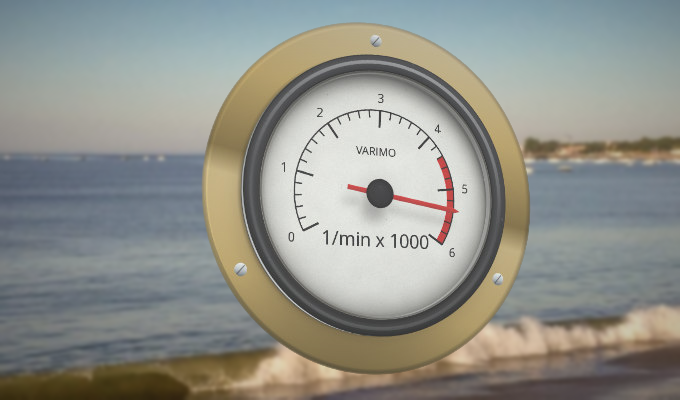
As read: 5400
